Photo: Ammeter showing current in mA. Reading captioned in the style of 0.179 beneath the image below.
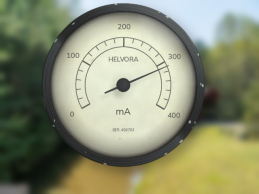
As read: 310
